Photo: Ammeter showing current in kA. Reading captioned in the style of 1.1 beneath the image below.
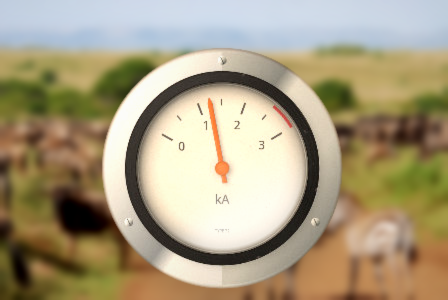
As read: 1.25
